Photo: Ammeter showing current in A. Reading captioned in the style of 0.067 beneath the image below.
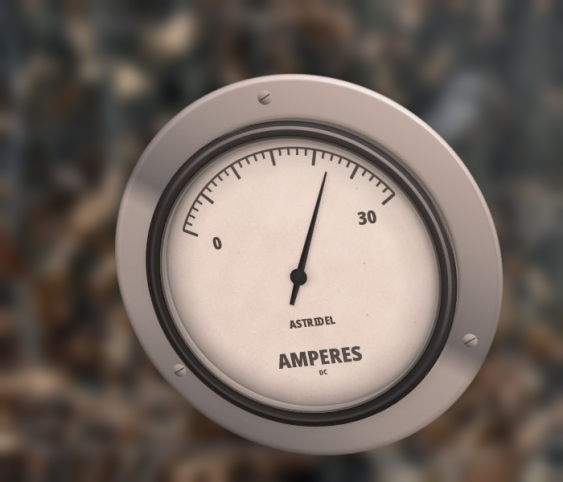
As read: 22
